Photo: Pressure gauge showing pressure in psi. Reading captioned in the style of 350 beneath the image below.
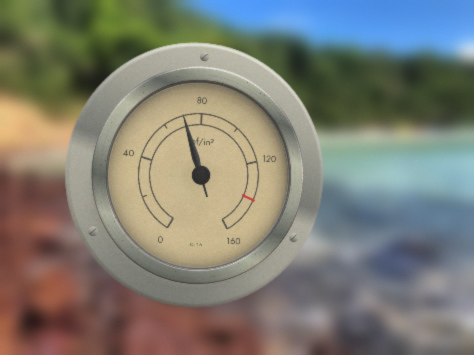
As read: 70
